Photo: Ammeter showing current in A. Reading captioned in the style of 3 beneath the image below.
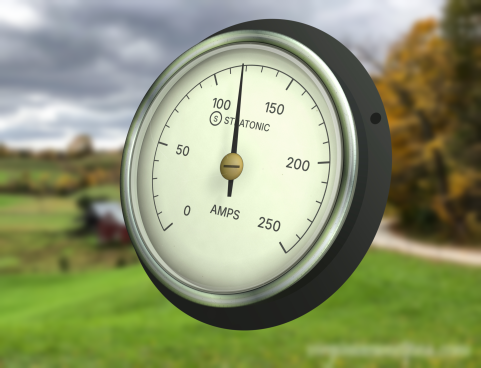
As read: 120
